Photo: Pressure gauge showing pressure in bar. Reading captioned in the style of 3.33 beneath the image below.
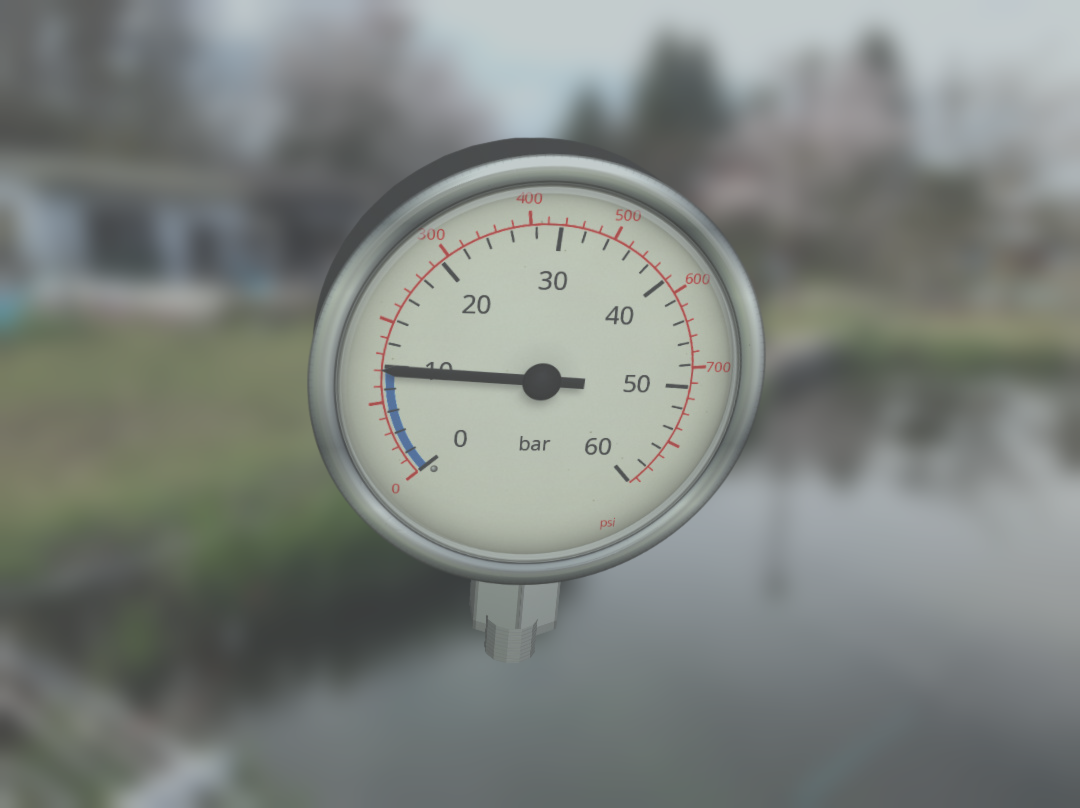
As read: 10
